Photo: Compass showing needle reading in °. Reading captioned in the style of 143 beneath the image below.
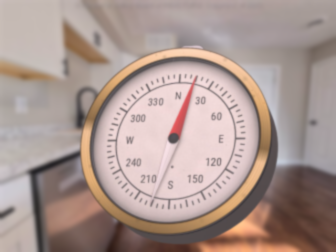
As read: 15
